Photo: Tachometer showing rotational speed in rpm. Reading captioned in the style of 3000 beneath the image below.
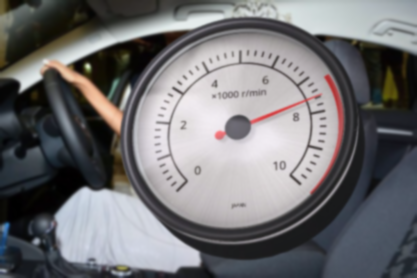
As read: 7600
